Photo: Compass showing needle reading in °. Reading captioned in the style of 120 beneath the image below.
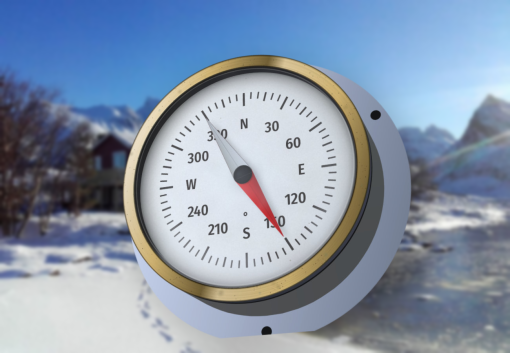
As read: 150
